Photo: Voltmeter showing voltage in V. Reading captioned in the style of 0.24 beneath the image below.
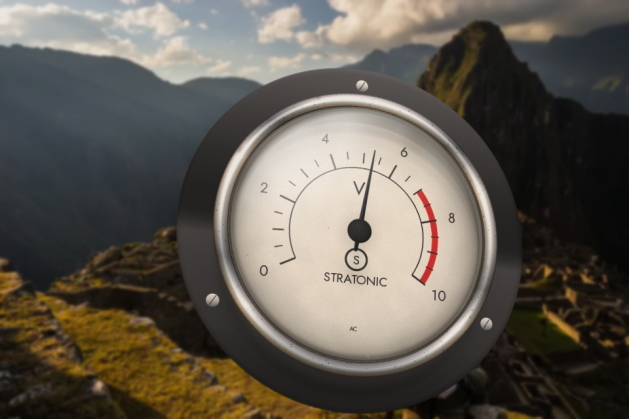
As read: 5.25
